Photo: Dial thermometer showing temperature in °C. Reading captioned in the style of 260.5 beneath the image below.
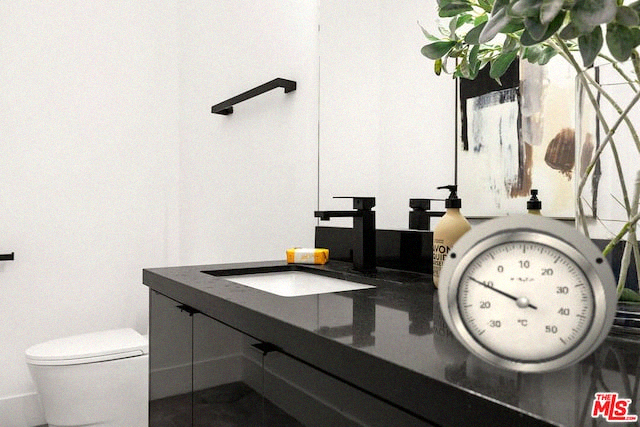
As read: -10
